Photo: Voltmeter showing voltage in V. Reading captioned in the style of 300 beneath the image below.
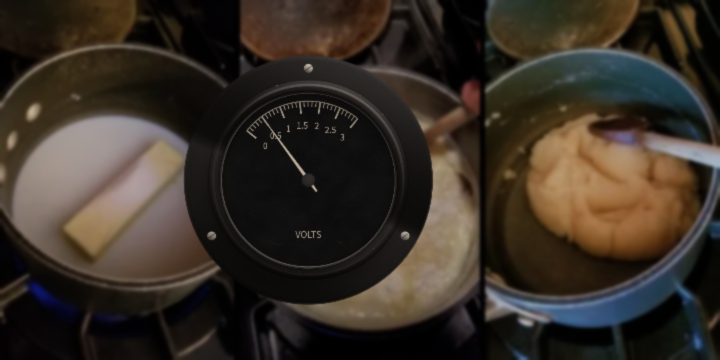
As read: 0.5
